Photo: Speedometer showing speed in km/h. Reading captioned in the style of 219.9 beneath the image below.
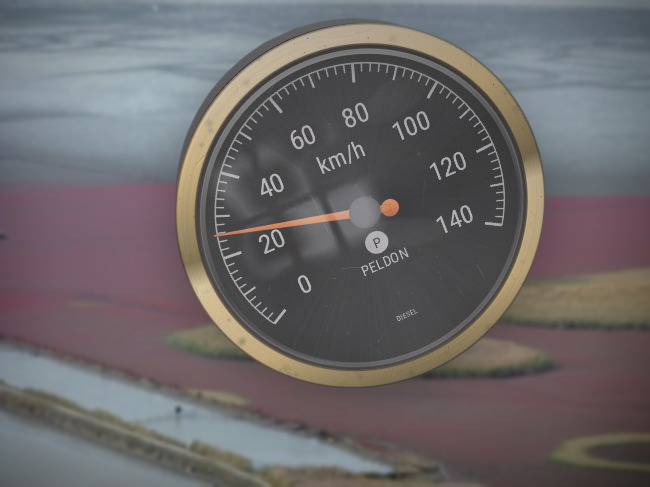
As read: 26
